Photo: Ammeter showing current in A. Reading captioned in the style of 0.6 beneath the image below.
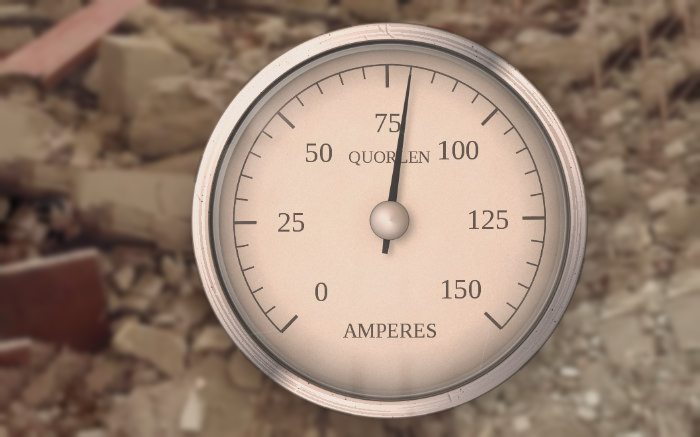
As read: 80
